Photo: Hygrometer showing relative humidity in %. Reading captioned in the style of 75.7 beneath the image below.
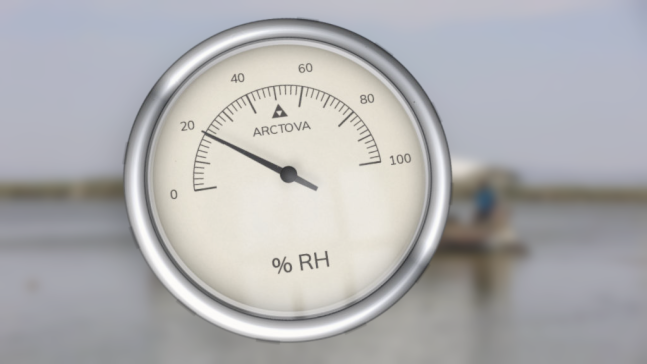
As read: 20
